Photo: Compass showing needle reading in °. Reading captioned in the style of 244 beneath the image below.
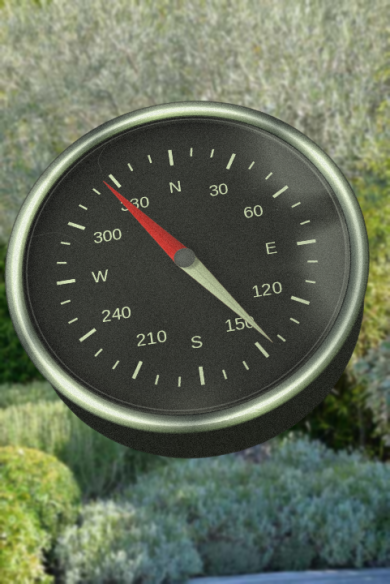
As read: 325
